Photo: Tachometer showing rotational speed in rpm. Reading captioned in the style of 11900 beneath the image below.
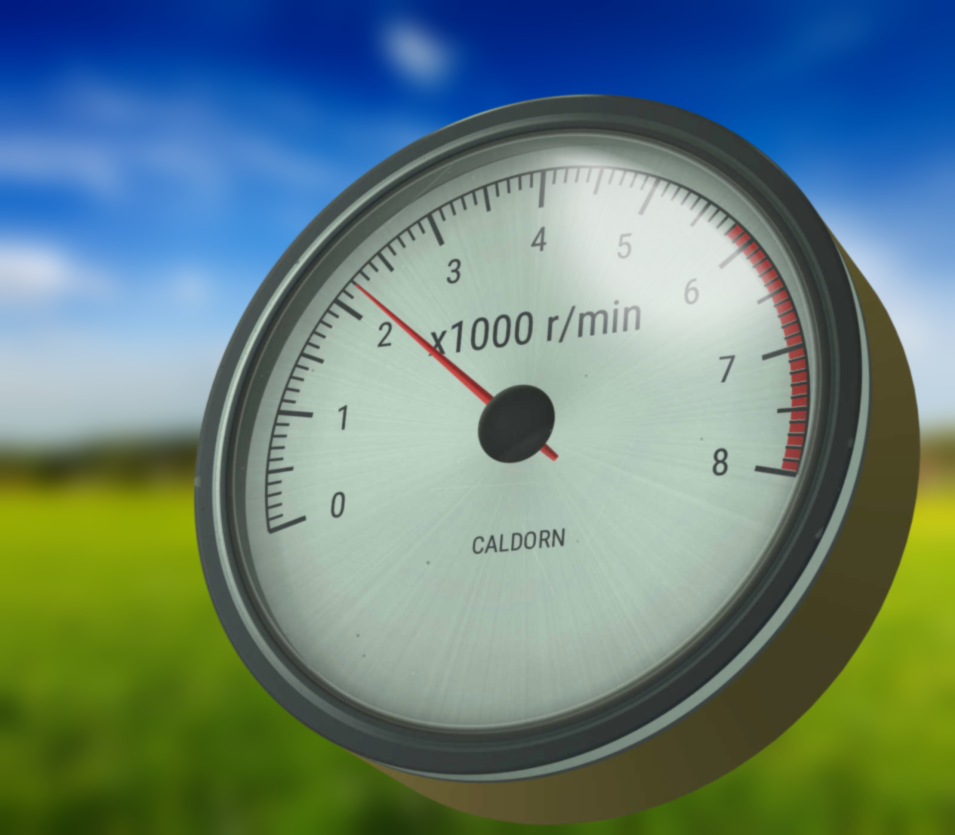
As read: 2200
